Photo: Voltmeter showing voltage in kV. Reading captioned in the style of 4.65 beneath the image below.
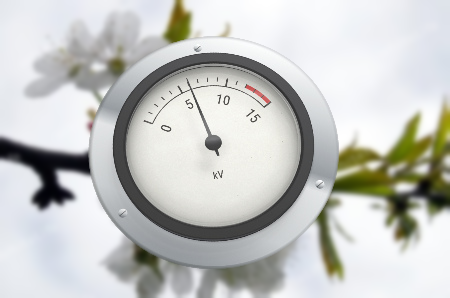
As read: 6
